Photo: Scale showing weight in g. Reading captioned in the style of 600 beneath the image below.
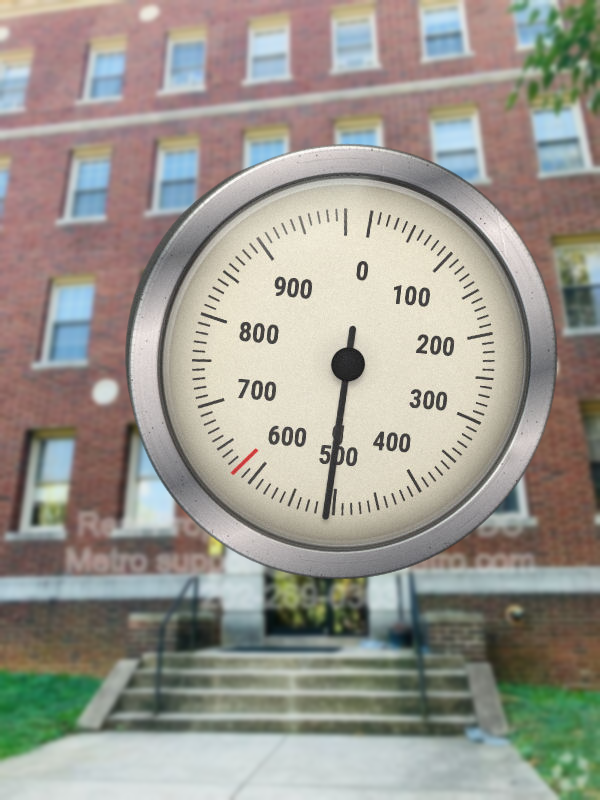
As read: 510
